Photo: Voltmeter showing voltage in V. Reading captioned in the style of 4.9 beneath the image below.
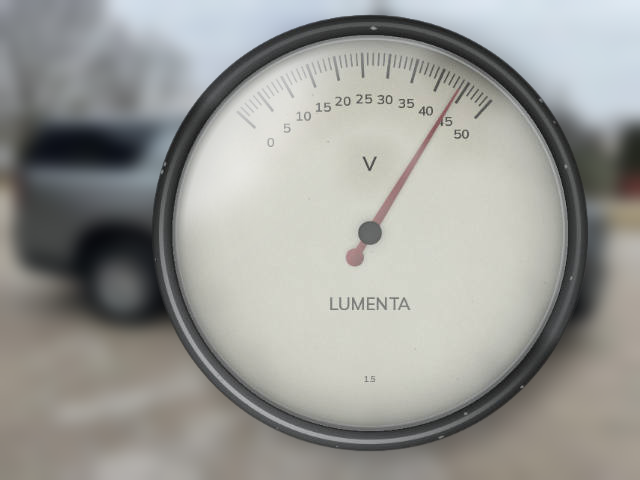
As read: 44
